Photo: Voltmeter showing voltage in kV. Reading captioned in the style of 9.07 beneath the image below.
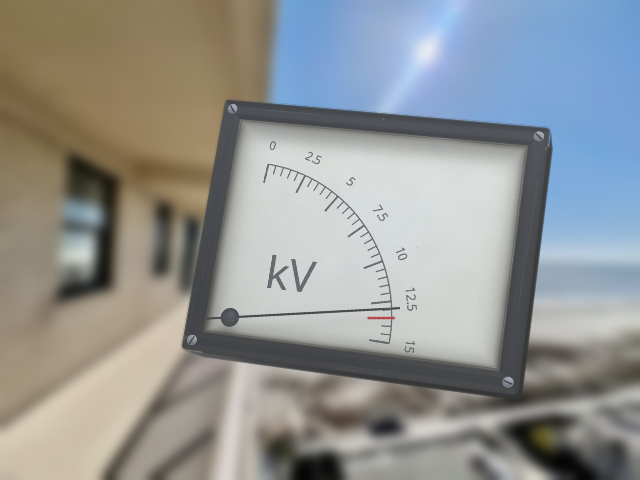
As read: 13
